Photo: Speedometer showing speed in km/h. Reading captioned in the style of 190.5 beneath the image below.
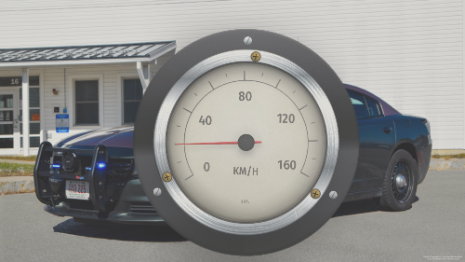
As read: 20
